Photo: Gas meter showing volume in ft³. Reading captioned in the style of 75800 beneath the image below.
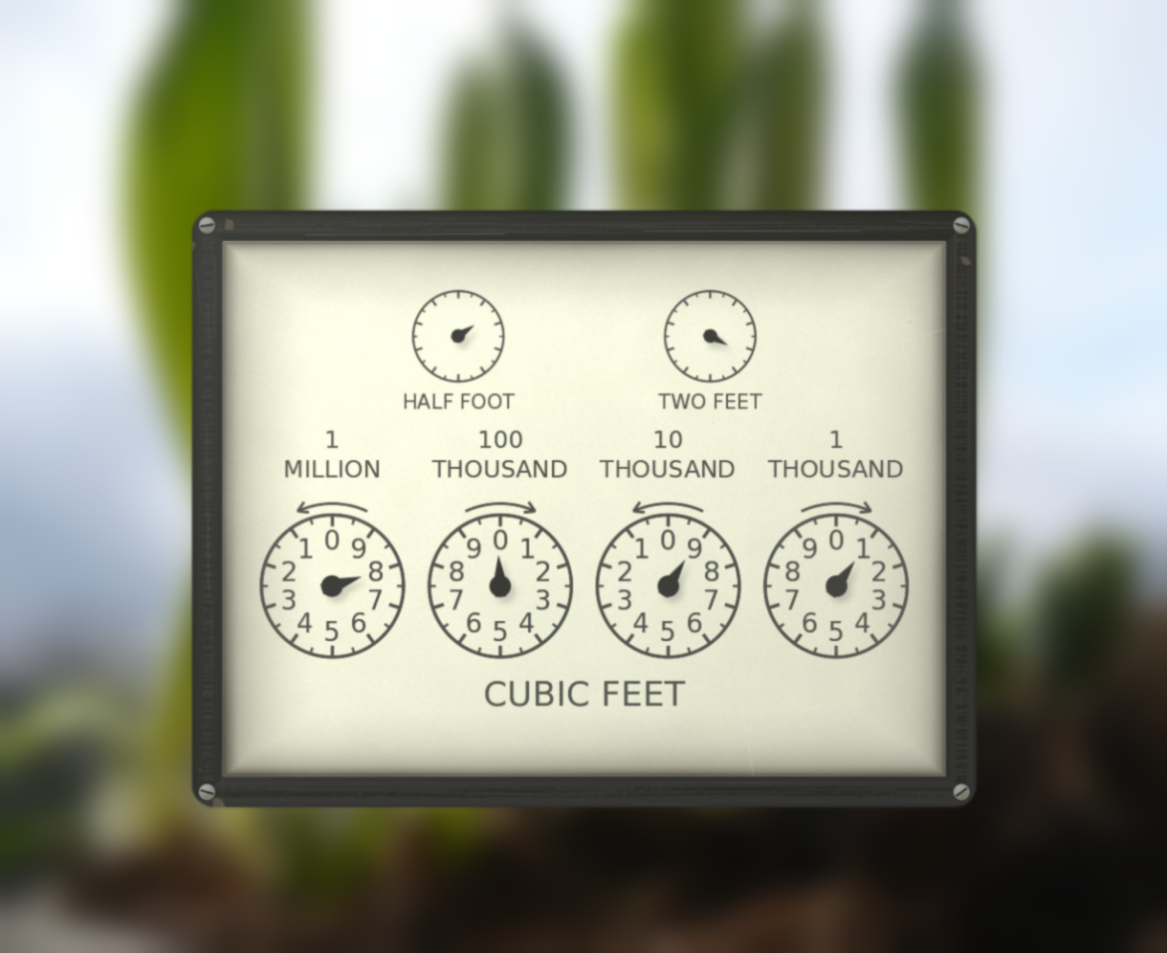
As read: 799100
